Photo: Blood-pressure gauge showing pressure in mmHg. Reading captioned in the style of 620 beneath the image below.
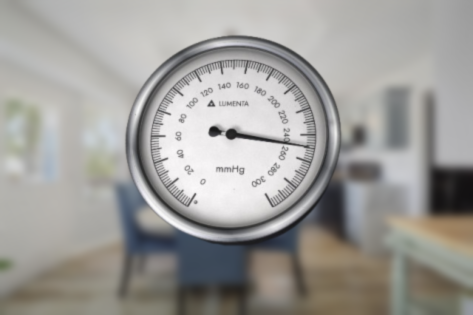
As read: 250
